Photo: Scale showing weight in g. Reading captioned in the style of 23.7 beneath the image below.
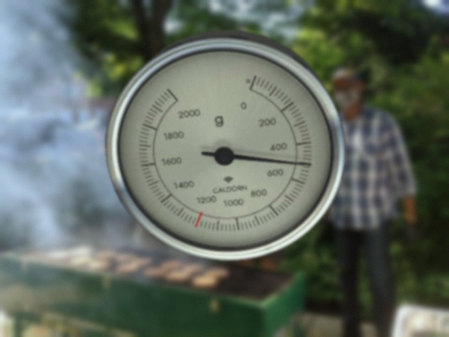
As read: 500
